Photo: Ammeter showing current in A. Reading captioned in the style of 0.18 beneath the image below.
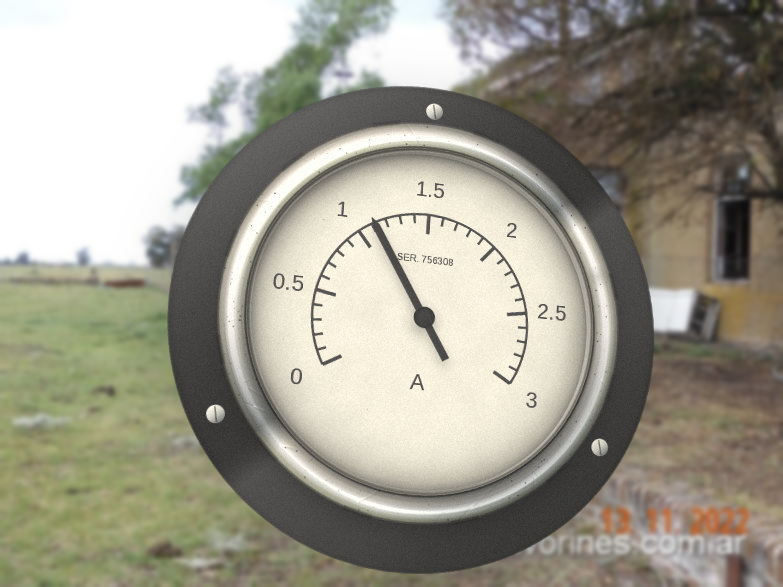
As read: 1.1
